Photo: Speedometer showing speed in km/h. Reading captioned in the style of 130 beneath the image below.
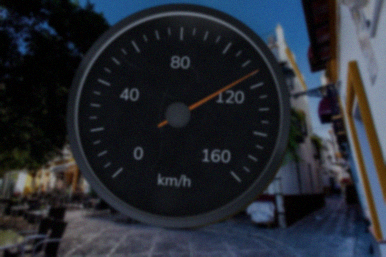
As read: 115
